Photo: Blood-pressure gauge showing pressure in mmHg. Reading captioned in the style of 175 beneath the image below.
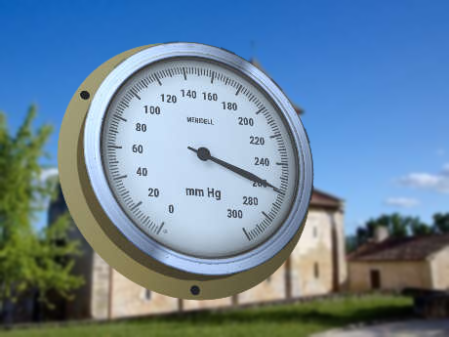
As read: 260
